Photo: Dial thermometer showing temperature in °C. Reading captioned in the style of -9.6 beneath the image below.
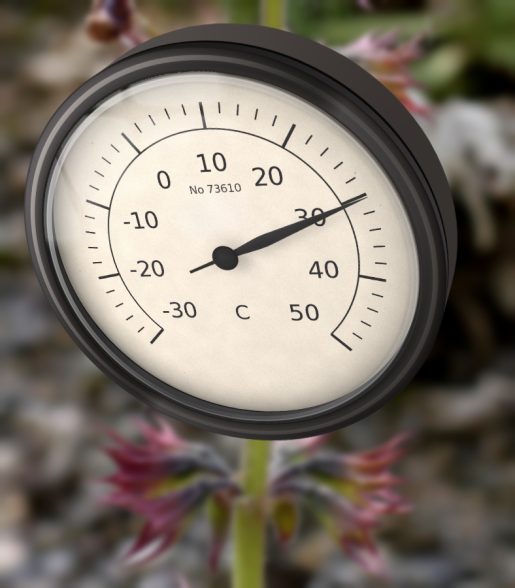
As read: 30
